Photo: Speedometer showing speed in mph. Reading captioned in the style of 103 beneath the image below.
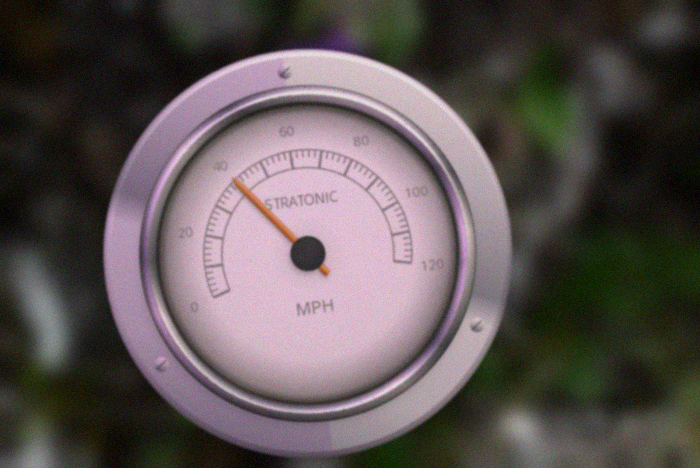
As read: 40
